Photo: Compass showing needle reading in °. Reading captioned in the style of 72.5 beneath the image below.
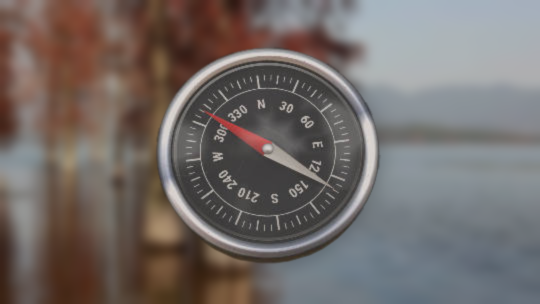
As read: 310
